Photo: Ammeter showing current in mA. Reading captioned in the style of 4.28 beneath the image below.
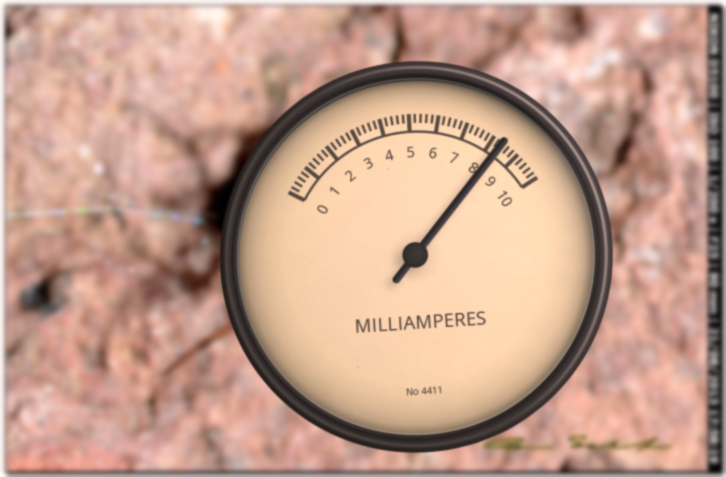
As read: 8.4
